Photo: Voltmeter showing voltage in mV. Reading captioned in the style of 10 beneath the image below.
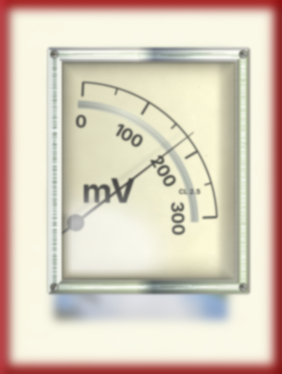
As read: 175
